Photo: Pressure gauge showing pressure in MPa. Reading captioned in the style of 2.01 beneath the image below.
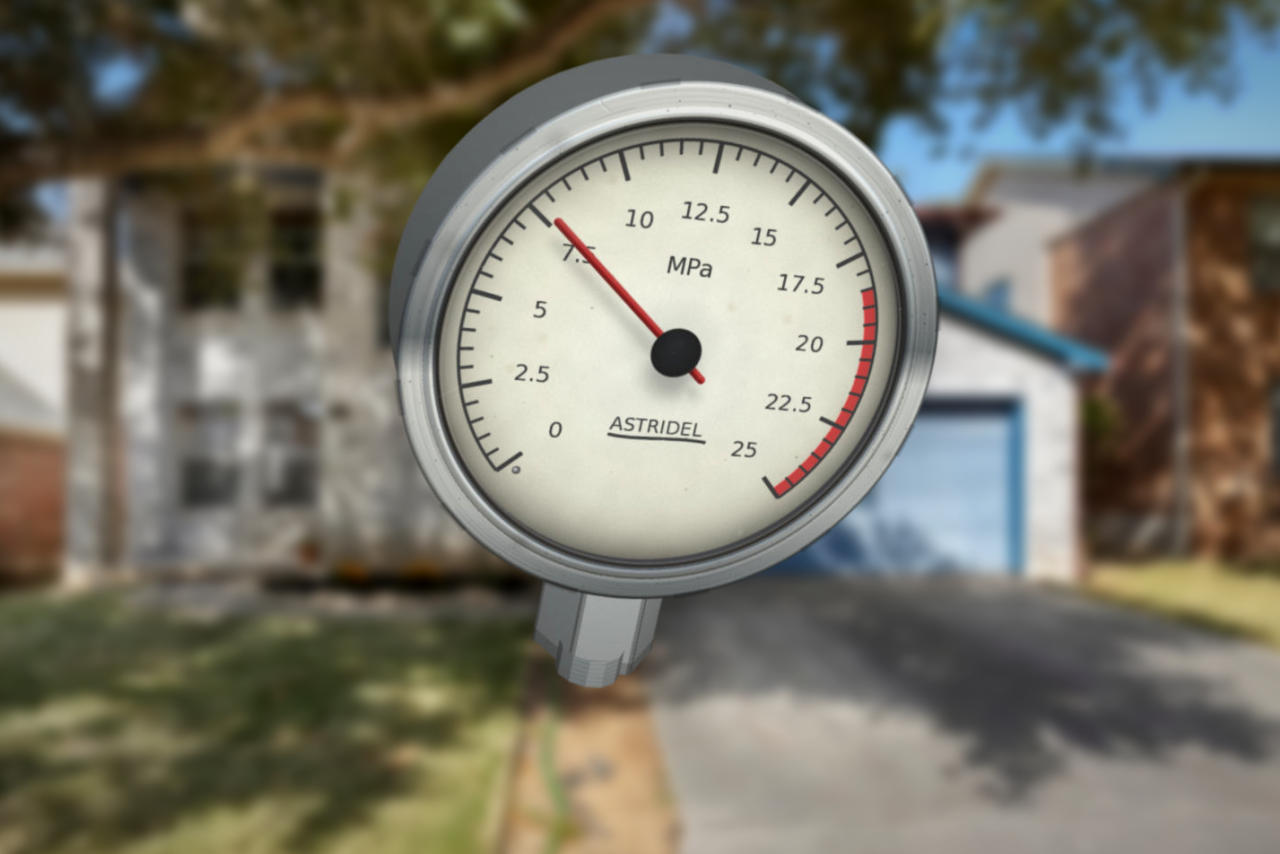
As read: 7.75
